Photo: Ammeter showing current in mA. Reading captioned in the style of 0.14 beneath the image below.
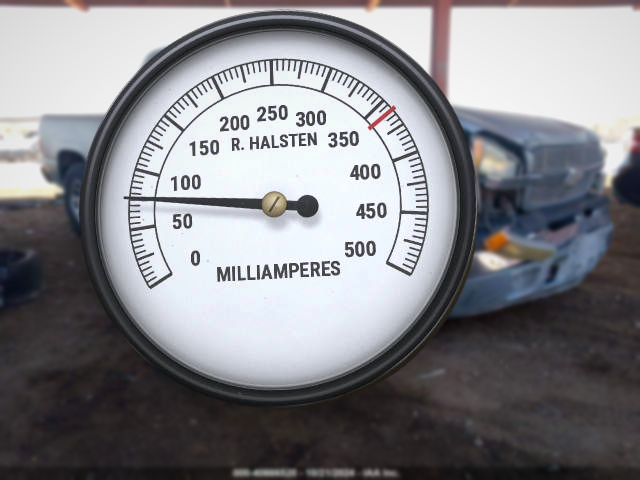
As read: 75
